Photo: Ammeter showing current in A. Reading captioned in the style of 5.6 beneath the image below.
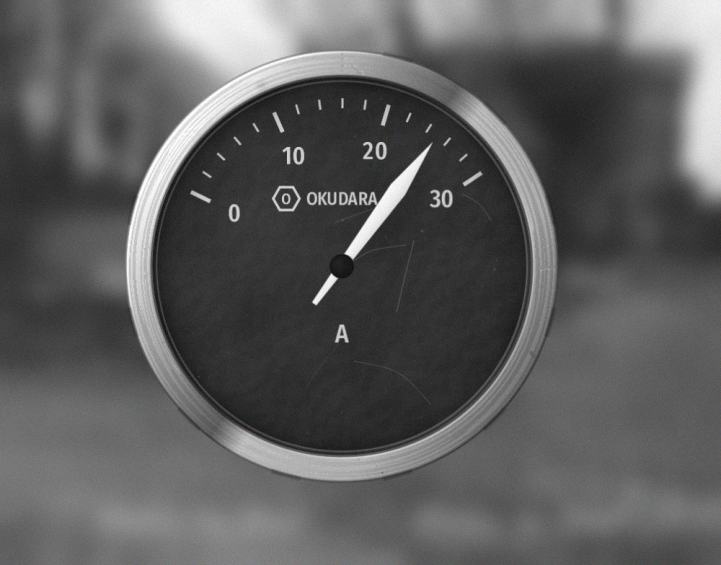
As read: 25
